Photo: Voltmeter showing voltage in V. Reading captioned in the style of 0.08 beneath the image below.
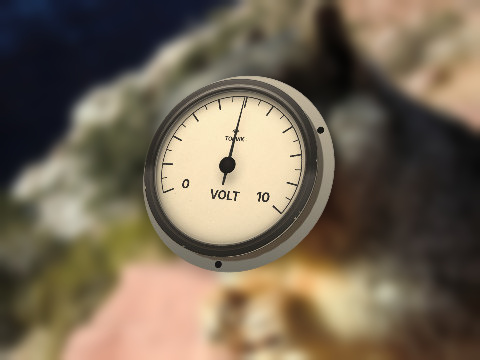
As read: 5
